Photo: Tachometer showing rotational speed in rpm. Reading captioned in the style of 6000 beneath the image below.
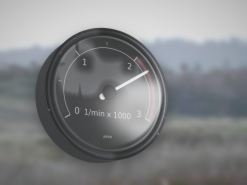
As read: 2250
